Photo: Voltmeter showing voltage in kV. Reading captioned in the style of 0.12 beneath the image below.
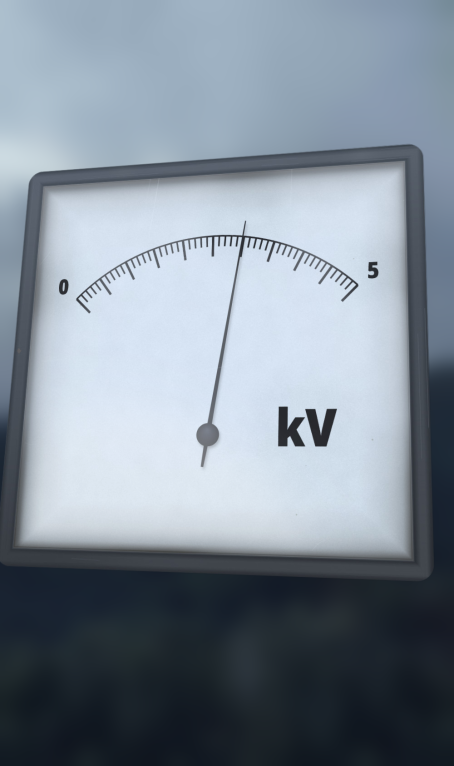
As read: 3
